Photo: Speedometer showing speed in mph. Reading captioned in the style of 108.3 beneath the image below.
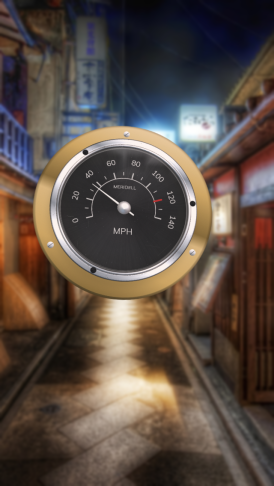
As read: 35
